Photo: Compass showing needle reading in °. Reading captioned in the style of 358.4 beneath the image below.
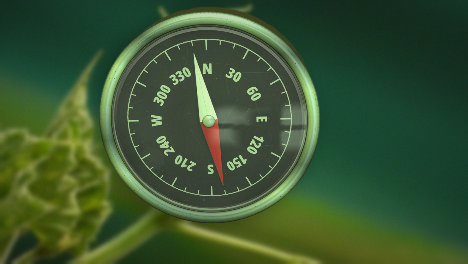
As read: 170
